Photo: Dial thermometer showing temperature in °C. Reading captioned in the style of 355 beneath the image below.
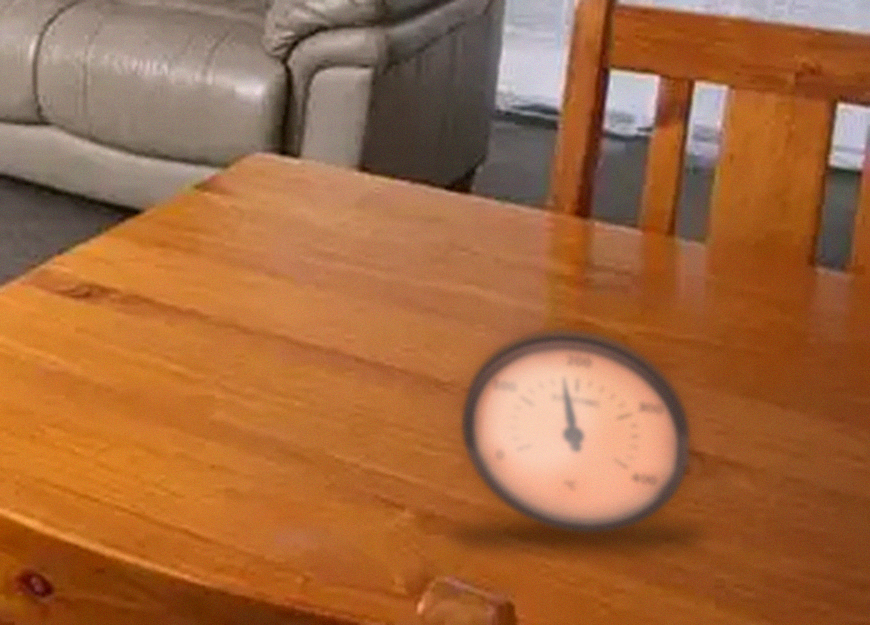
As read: 180
